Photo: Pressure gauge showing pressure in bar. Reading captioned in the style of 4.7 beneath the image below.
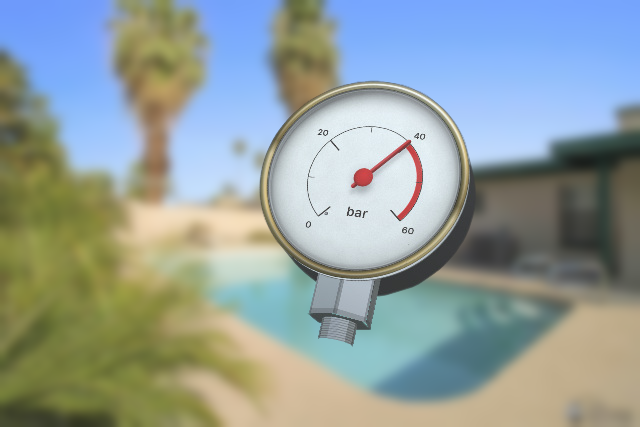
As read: 40
